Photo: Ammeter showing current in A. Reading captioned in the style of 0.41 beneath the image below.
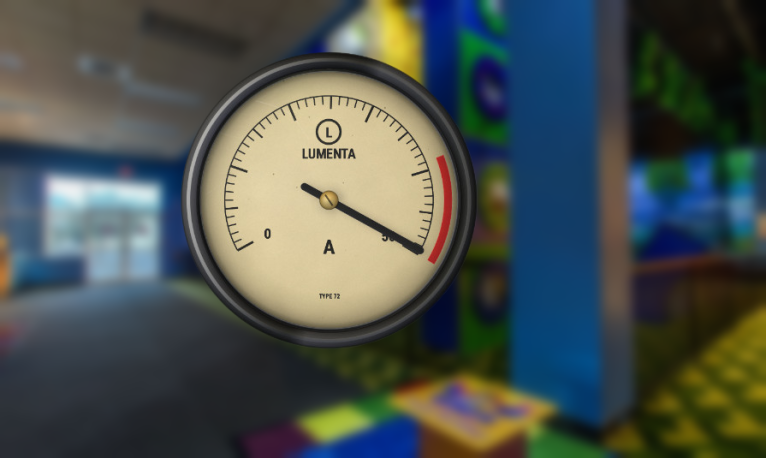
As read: 49.5
